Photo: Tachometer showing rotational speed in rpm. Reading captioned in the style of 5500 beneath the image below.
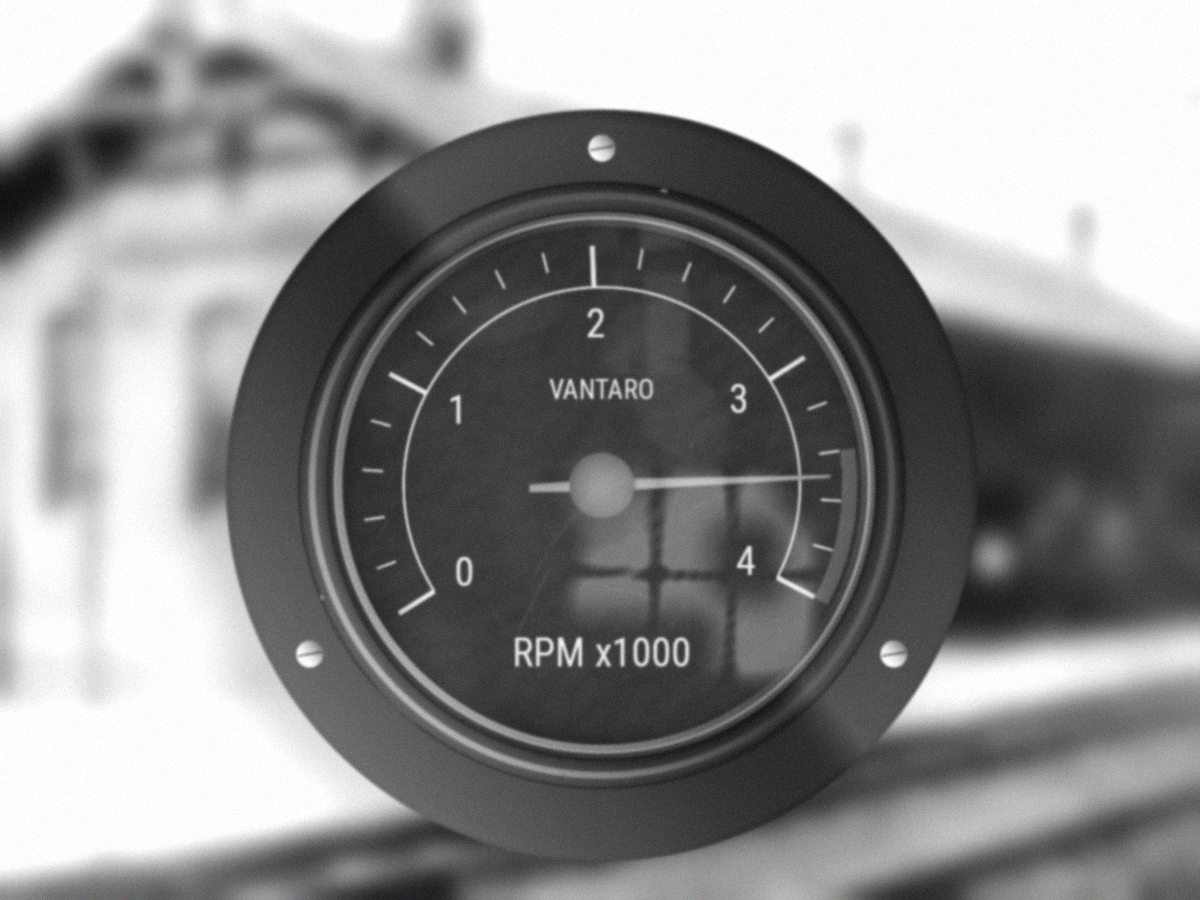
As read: 3500
